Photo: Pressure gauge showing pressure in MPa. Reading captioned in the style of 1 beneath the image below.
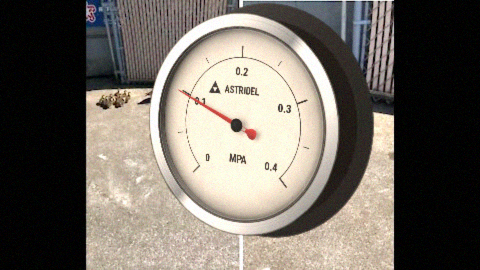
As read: 0.1
